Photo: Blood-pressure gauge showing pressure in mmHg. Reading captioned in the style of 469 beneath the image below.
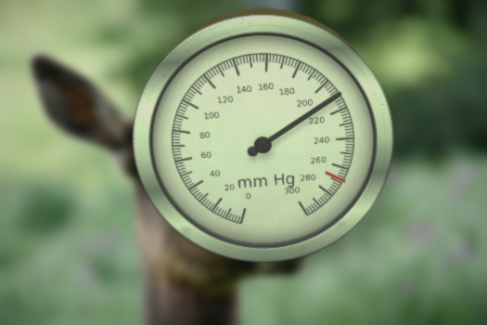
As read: 210
